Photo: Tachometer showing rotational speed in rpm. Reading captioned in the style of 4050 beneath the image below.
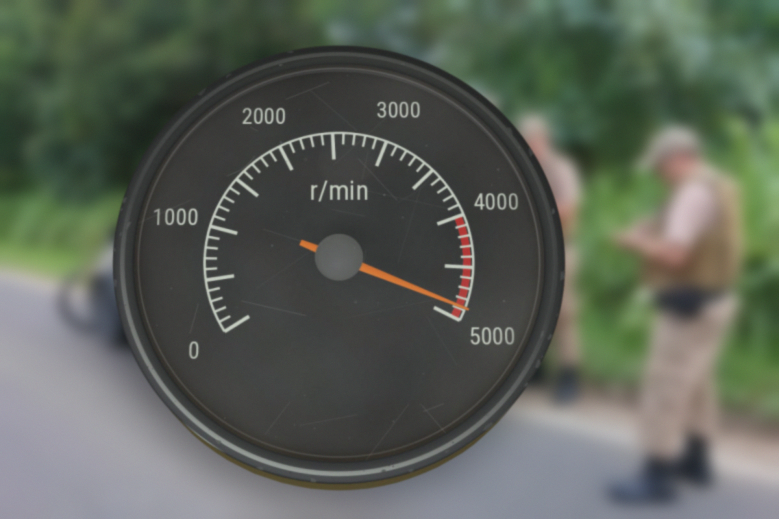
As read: 4900
